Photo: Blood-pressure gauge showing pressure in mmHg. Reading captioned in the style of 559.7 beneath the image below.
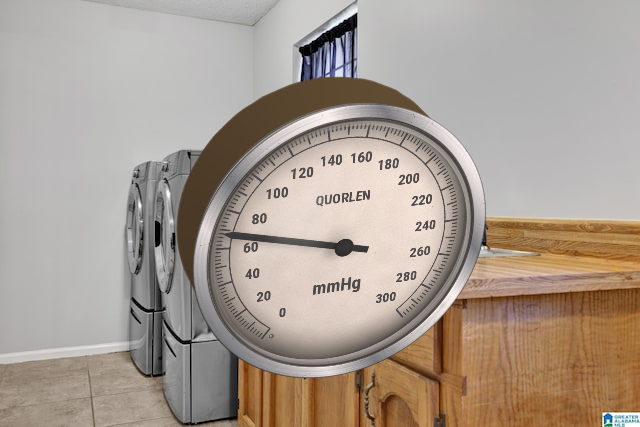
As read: 70
